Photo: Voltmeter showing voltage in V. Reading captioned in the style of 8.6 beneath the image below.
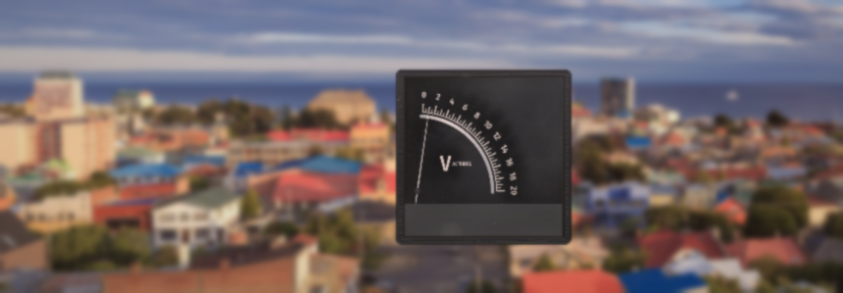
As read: 1
